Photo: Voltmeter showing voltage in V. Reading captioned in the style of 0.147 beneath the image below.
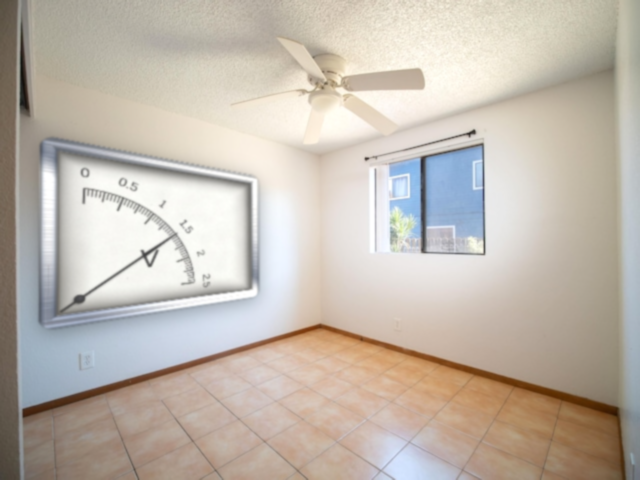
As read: 1.5
